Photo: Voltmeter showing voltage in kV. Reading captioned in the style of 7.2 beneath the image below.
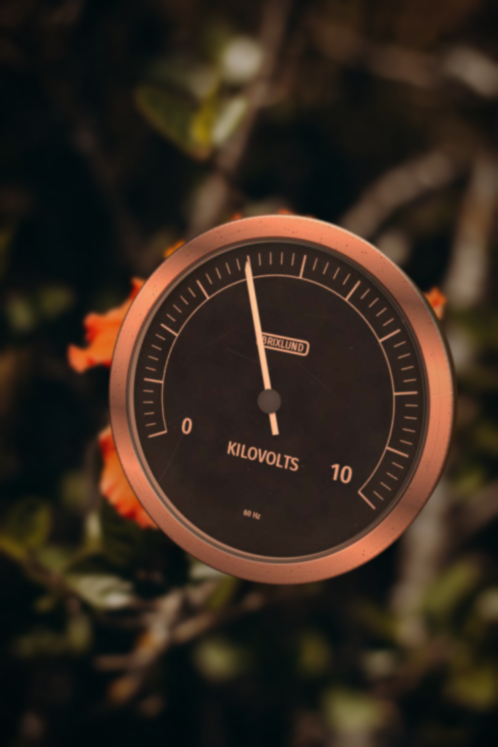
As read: 4
